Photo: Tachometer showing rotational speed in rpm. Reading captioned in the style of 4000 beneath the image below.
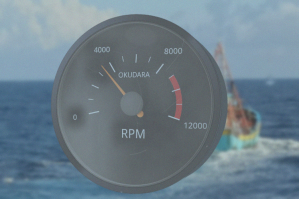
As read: 3500
